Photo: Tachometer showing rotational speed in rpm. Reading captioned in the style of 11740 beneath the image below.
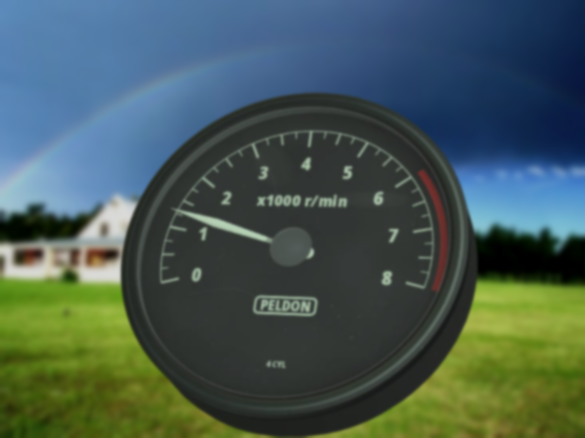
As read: 1250
